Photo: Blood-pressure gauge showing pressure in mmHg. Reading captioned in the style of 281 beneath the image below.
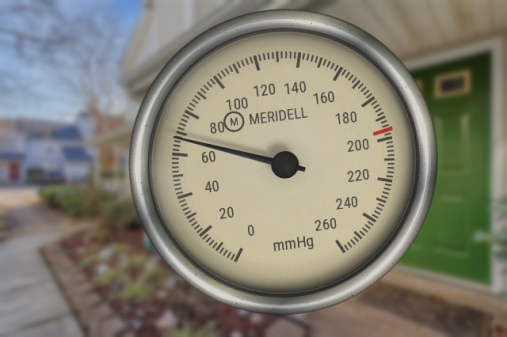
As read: 68
